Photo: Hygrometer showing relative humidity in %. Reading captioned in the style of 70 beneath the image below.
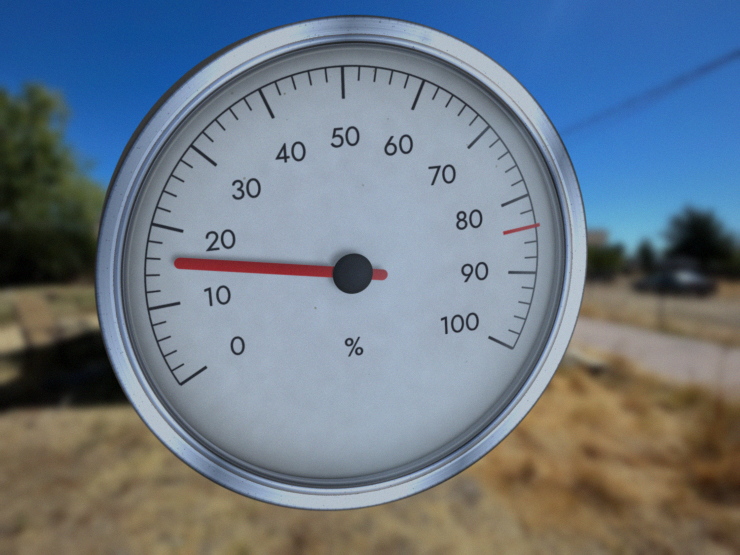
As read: 16
